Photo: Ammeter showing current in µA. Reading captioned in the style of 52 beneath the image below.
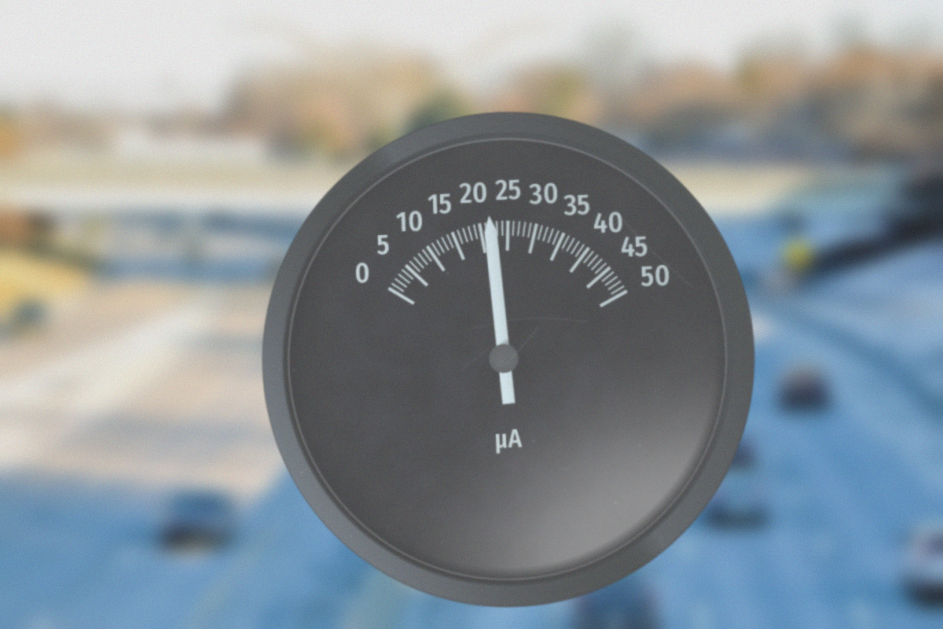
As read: 22
